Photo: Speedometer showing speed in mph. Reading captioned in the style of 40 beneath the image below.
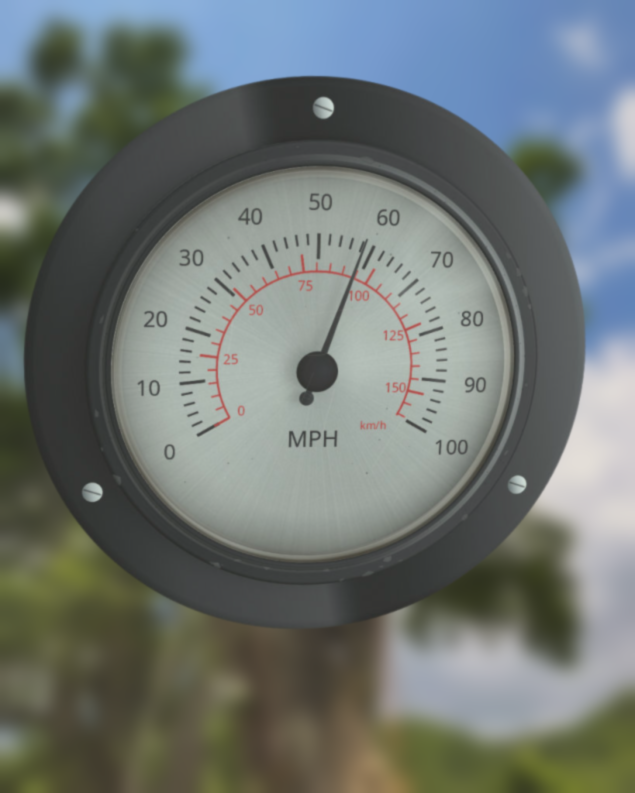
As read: 58
